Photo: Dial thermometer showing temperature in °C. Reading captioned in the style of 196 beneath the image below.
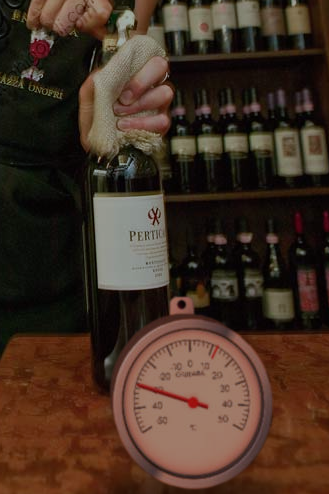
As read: -30
